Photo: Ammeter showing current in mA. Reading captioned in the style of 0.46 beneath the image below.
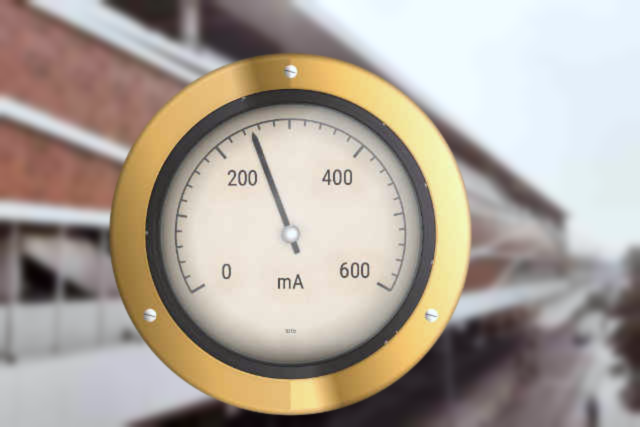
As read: 250
